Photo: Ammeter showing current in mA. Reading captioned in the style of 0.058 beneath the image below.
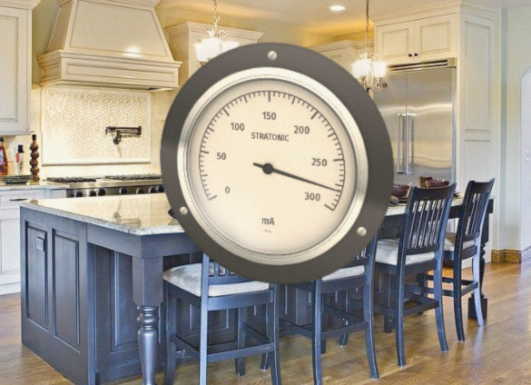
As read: 280
